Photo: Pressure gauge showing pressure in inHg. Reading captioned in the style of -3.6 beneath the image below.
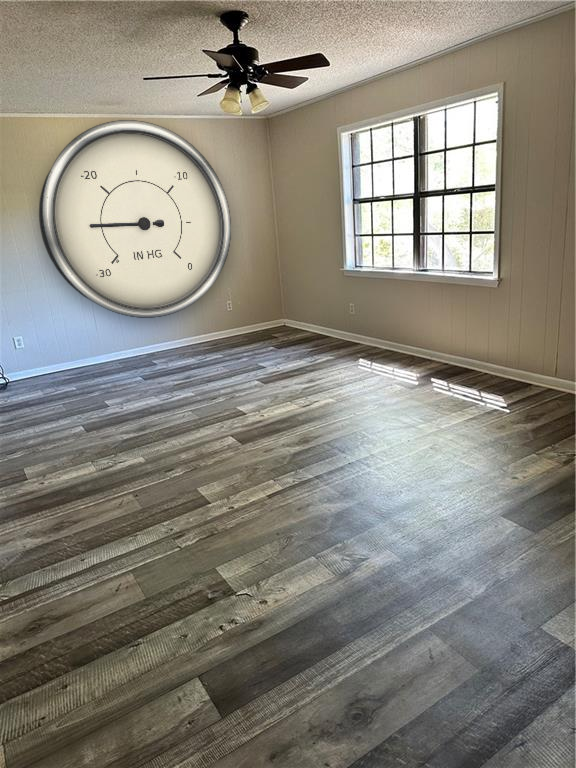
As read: -25
